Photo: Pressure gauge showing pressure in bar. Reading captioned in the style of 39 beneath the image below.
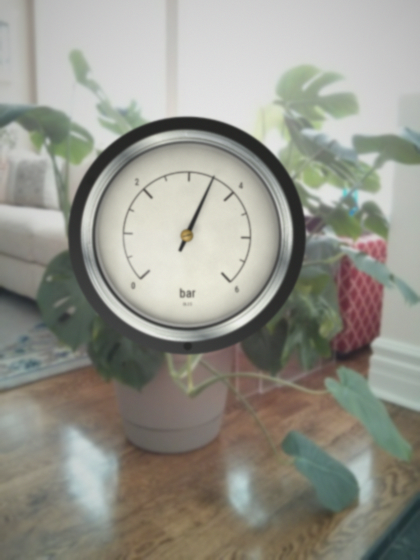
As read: 3.5
